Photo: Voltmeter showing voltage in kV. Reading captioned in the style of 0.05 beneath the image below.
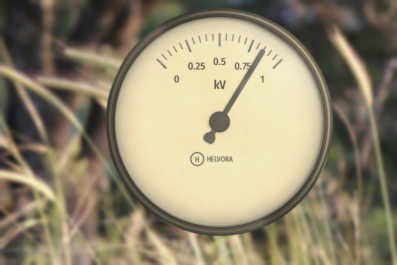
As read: 0.85
